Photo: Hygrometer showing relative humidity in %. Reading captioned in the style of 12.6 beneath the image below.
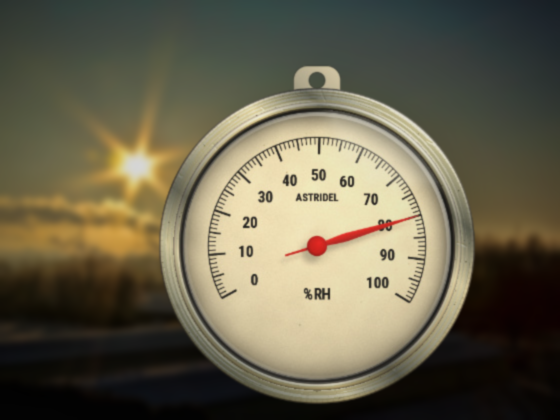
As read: 80
